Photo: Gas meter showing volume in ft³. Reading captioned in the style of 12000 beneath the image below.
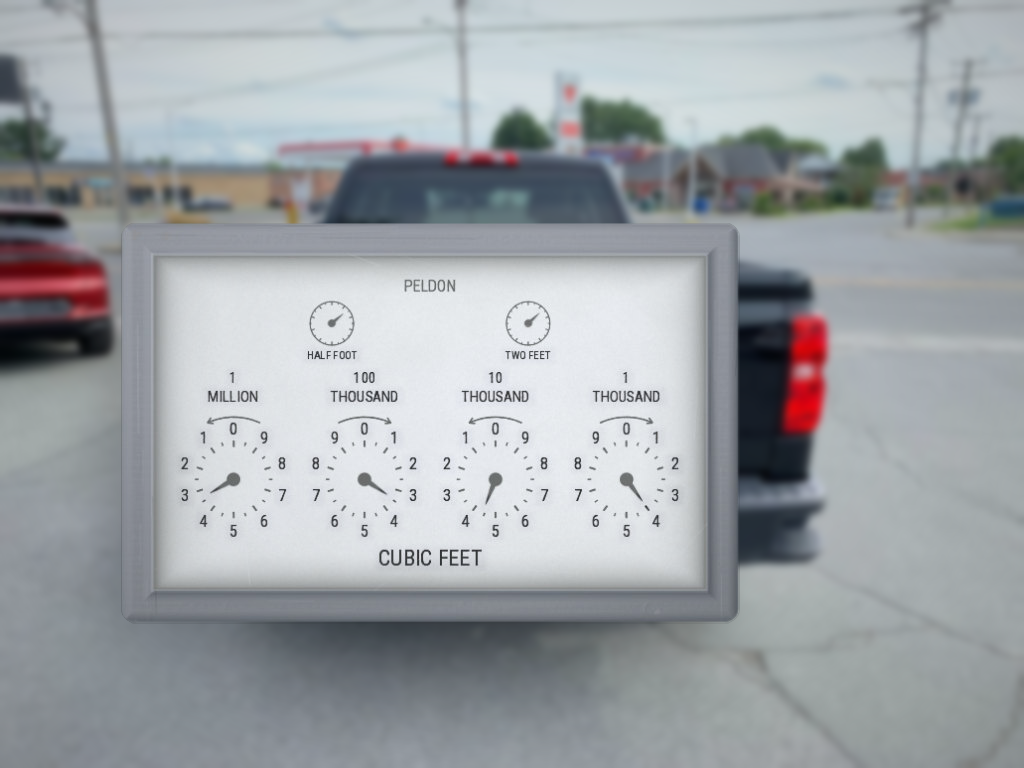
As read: 334400
